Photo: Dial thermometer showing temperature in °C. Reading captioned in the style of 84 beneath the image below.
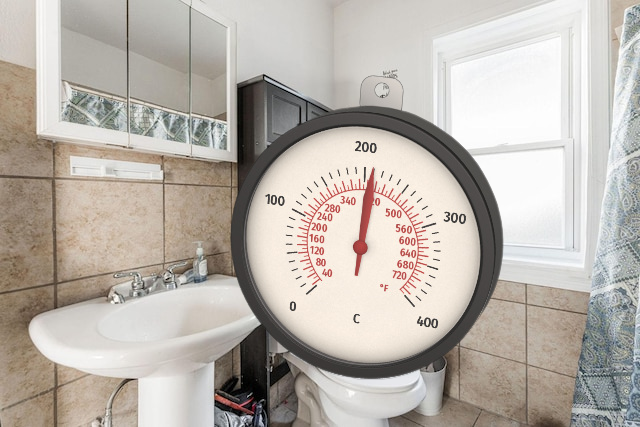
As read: 210
